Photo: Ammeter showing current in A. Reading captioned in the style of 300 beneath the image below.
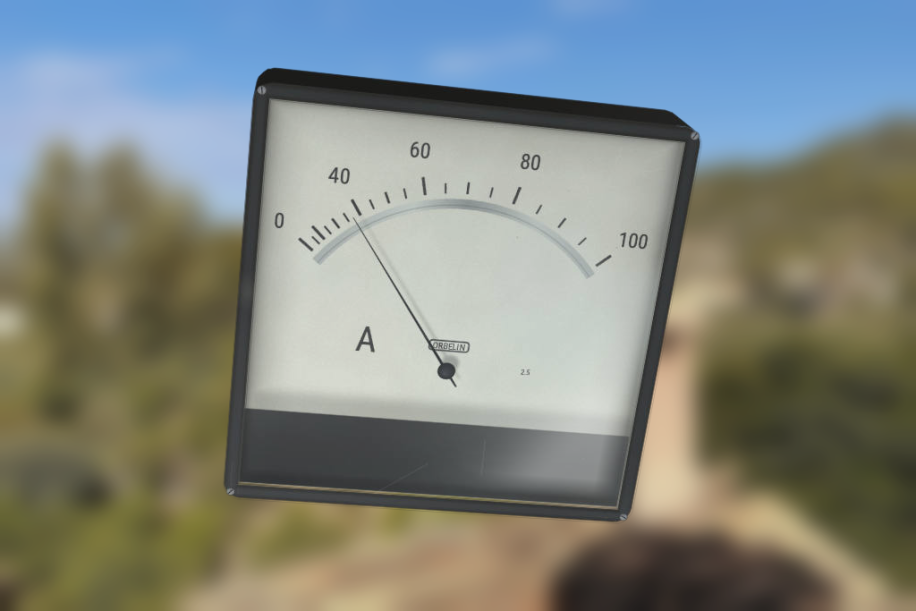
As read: 37.5
